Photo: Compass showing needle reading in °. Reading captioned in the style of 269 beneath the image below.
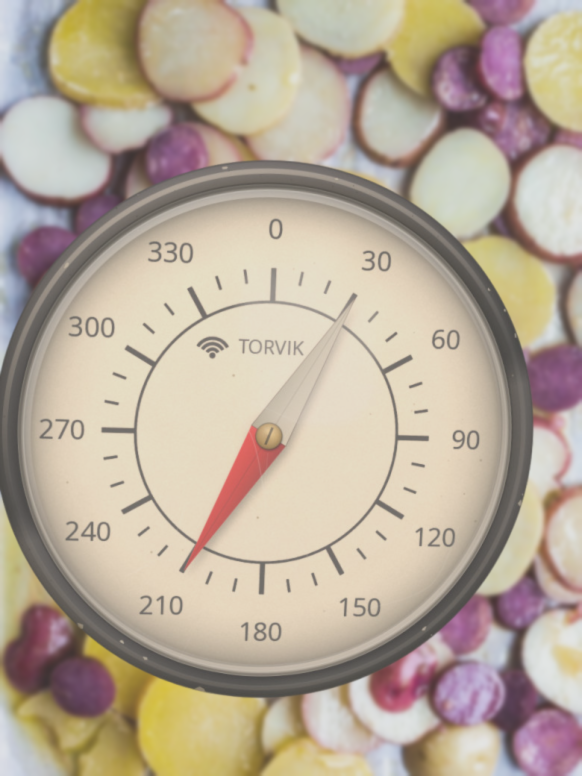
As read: 210
